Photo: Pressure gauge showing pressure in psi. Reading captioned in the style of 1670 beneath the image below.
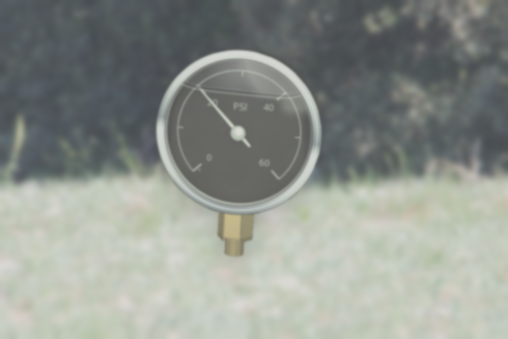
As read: 20
